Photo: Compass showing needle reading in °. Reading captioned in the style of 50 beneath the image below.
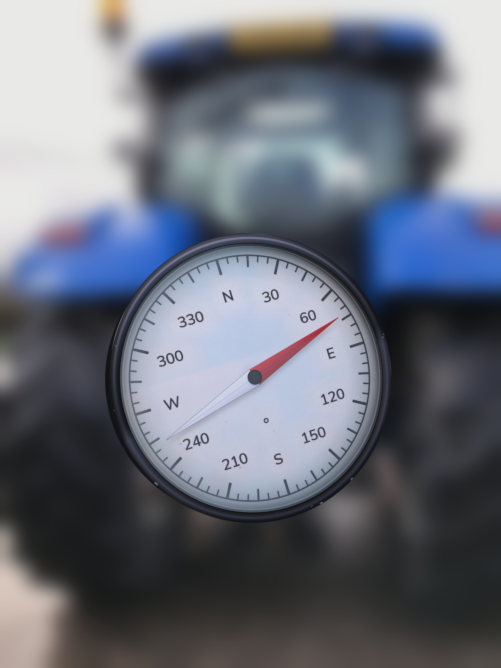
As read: 72.5
